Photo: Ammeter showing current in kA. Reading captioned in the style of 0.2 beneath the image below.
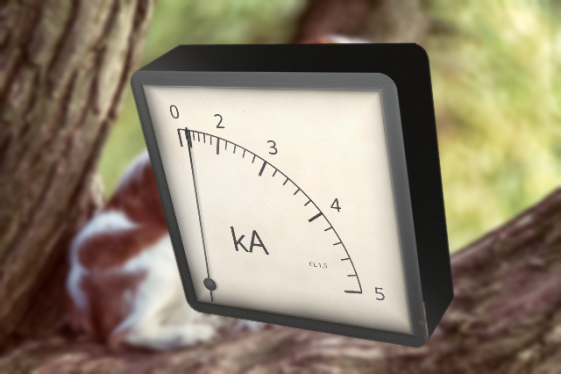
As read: 1
